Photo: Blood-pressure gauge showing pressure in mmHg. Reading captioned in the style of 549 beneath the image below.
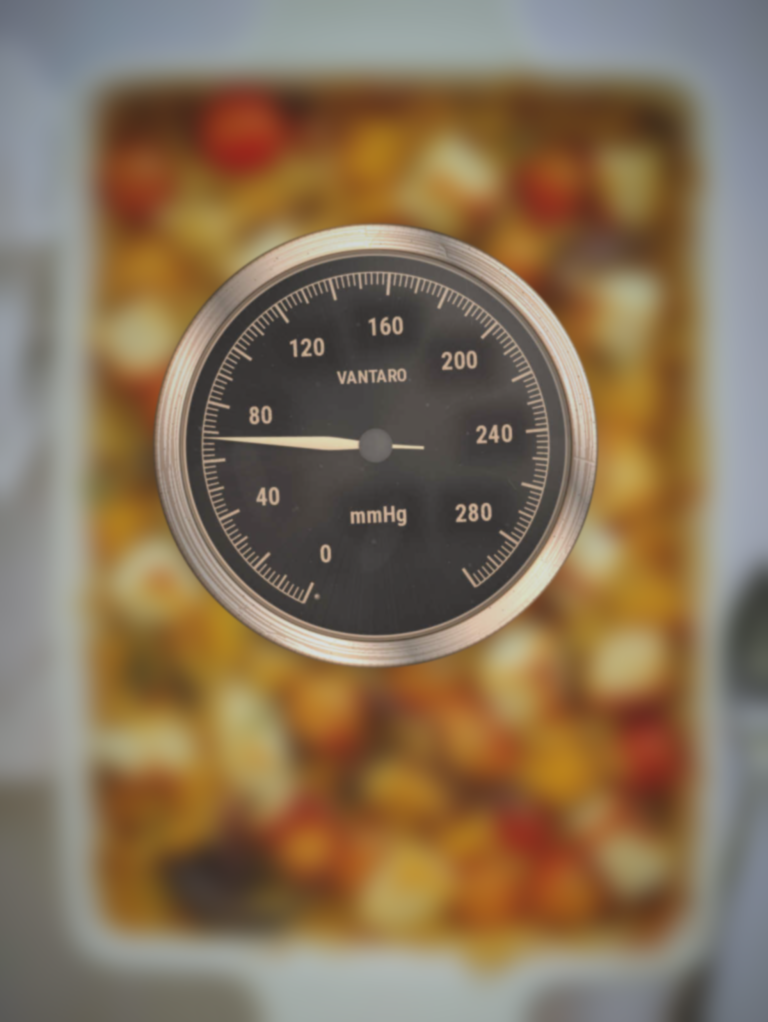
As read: 68
